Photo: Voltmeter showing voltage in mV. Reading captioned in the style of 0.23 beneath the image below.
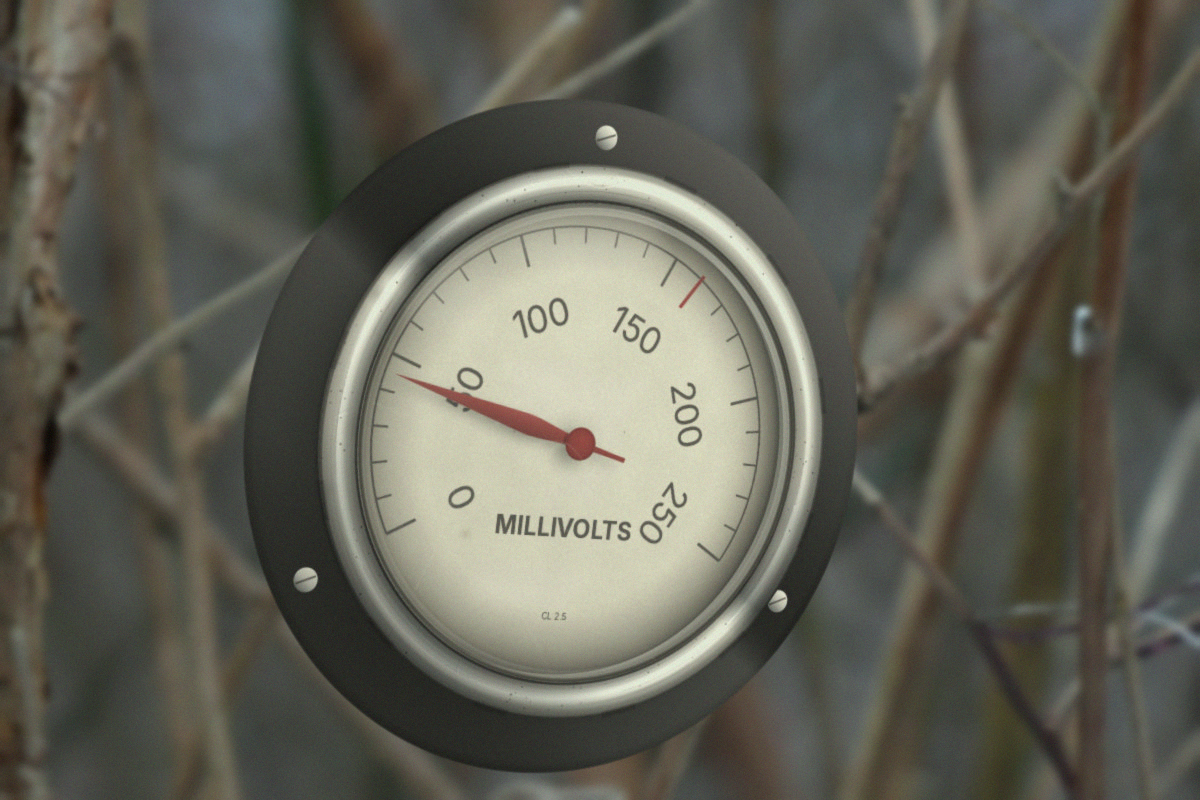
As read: 45
